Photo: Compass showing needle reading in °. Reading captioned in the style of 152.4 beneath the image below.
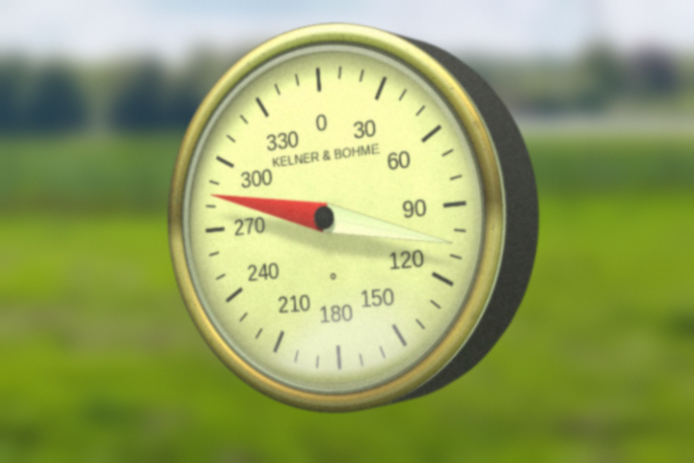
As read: 285
